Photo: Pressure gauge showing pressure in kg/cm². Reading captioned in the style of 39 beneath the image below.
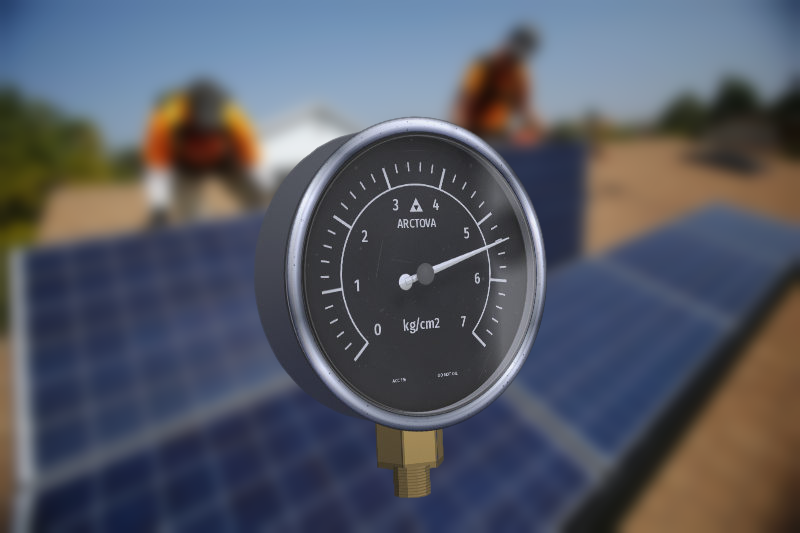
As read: 5.4
